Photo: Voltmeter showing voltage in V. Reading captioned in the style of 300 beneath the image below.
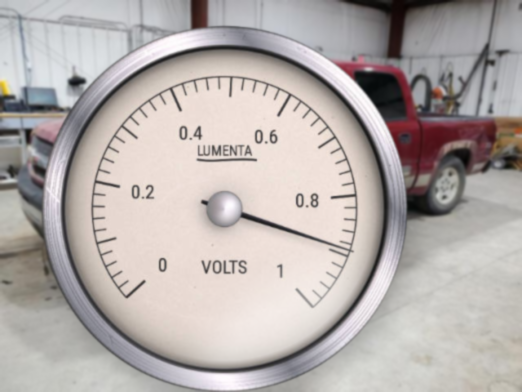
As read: 0.89
